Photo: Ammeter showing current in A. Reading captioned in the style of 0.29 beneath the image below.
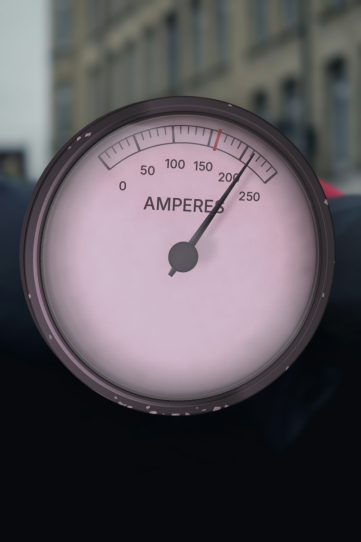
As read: 210
